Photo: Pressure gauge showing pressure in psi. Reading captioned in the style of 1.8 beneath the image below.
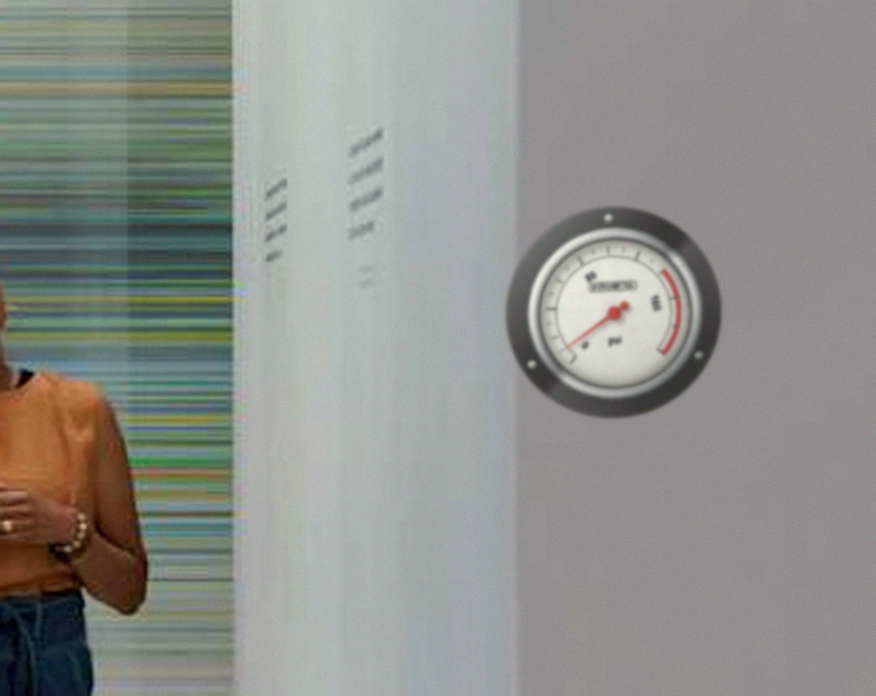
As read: 10
